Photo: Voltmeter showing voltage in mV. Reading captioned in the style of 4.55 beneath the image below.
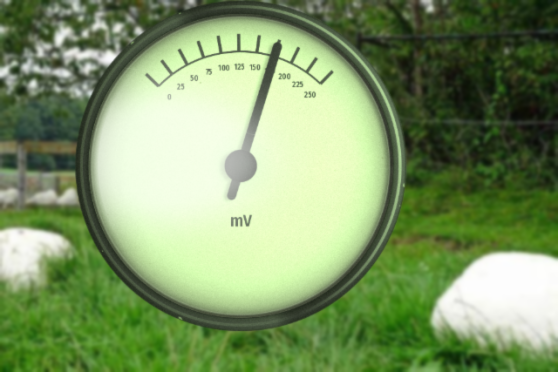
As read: 175
